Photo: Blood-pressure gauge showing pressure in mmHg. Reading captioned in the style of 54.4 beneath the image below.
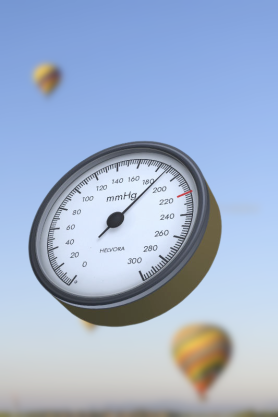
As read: 190
